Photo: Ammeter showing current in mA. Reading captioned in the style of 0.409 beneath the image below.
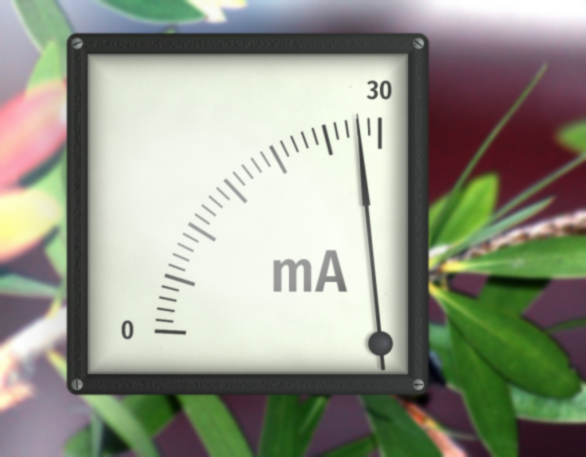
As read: 28
